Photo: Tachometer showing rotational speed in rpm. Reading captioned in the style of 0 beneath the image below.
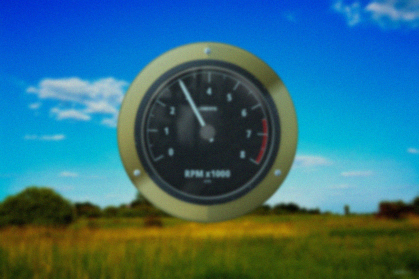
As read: 3000
